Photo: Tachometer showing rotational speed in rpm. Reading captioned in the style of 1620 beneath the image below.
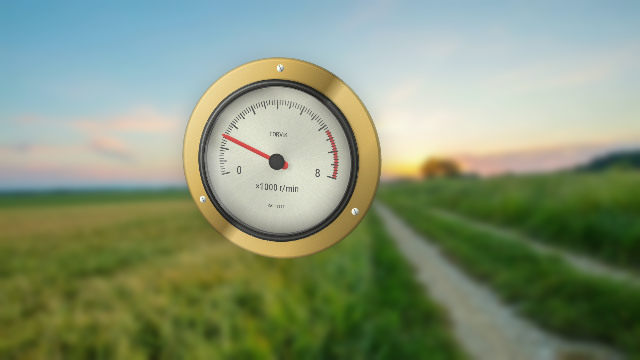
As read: 1500
